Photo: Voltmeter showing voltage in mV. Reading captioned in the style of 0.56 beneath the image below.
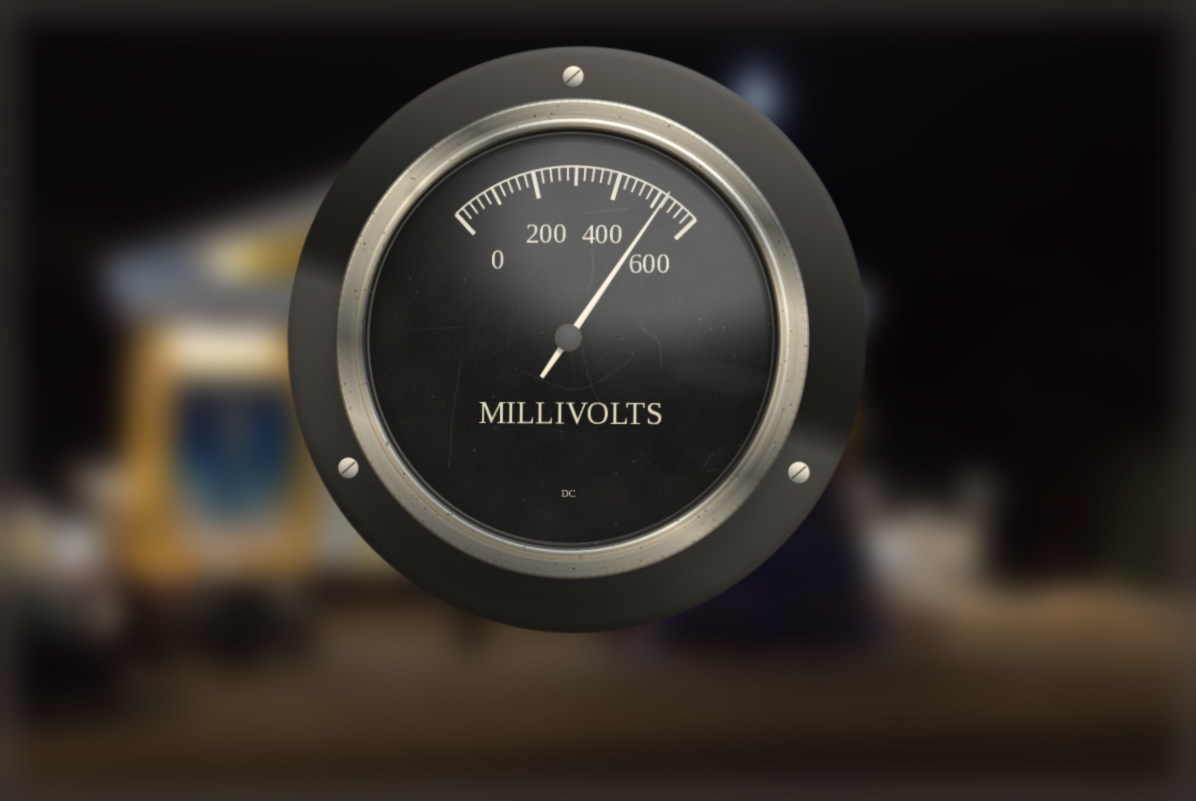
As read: 520
